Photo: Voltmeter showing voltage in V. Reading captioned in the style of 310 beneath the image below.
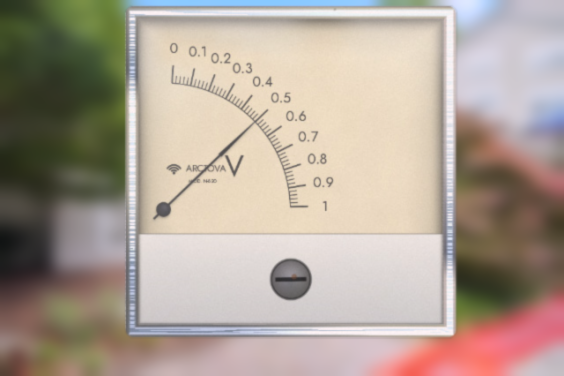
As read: 0.5
